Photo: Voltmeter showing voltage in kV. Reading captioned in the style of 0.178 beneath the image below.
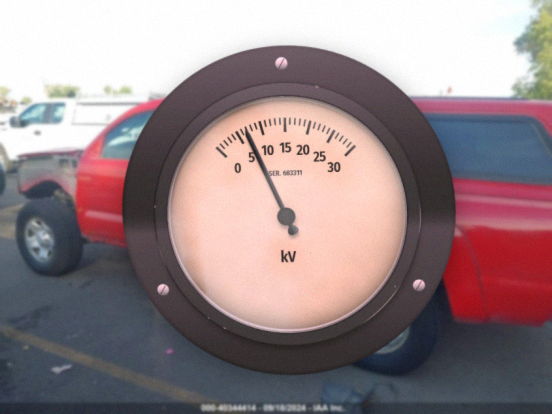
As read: 7
